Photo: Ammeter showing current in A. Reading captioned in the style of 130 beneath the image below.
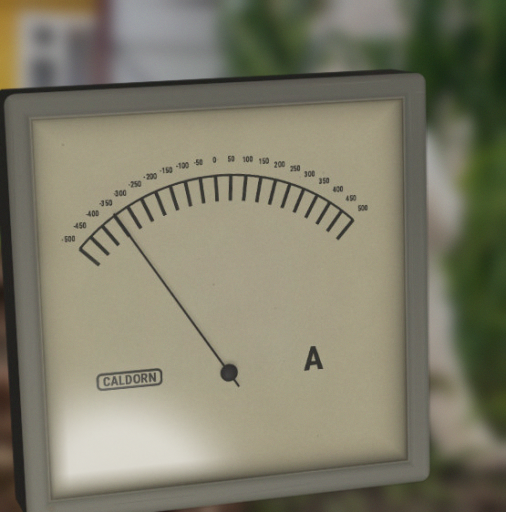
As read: -350
